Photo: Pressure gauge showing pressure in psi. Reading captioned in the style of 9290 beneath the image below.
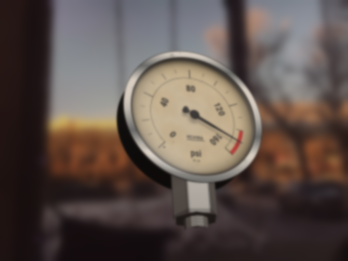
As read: 150
